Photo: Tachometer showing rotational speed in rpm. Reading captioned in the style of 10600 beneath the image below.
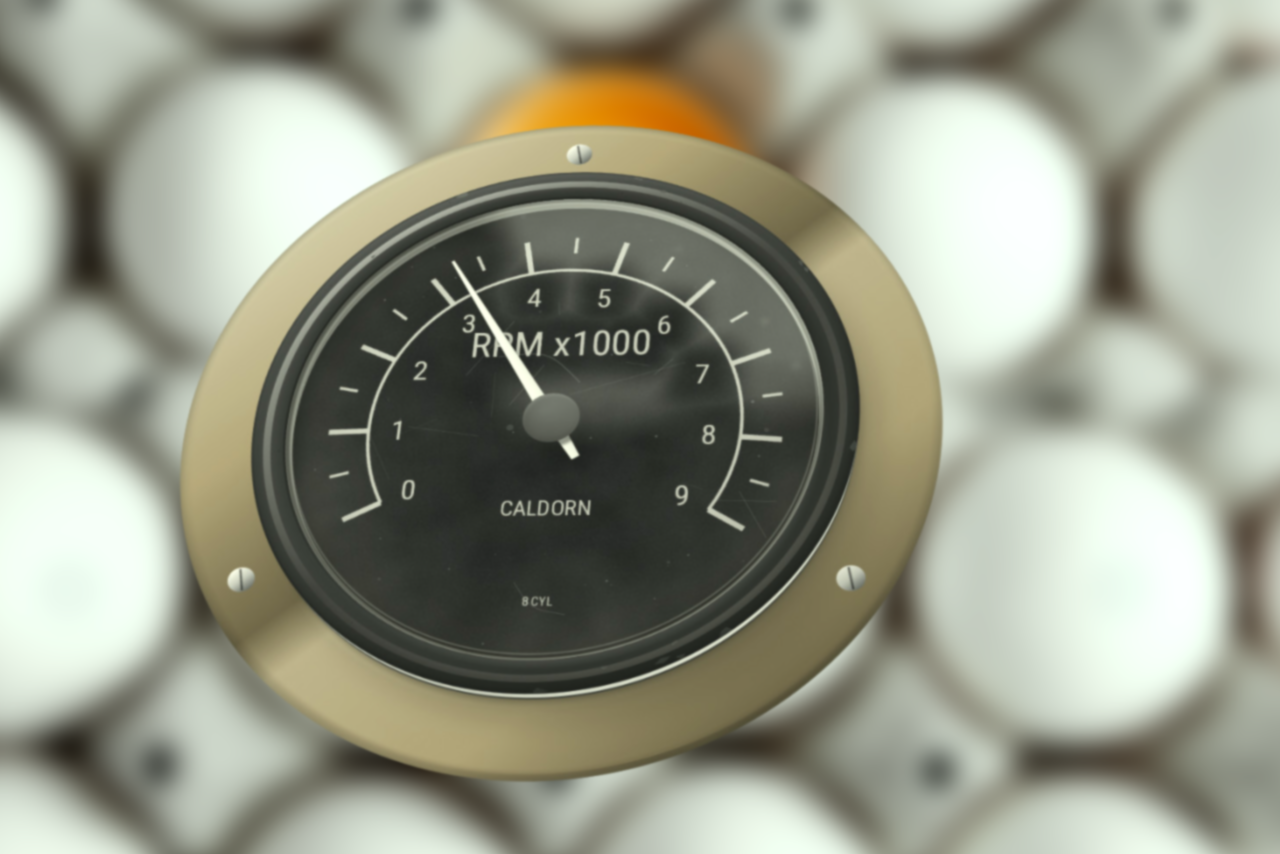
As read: 3250
